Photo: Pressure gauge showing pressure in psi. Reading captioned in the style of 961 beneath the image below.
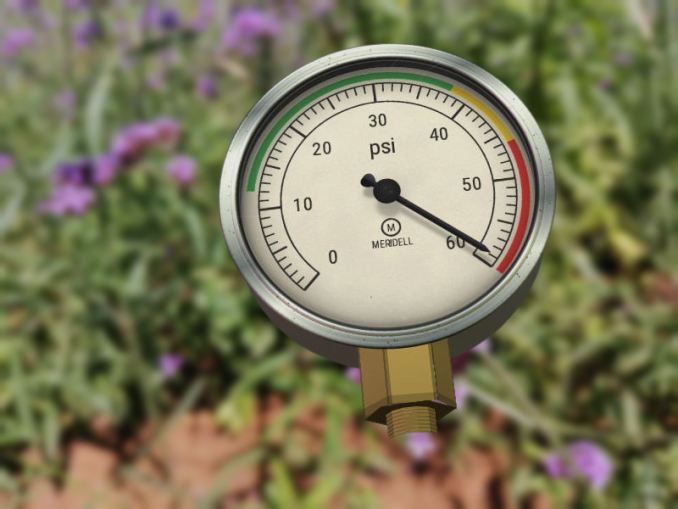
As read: 59
